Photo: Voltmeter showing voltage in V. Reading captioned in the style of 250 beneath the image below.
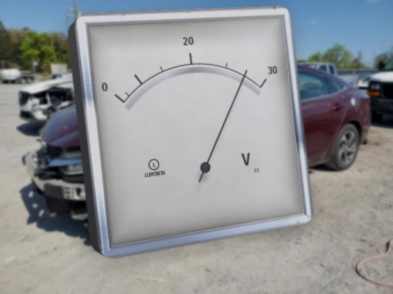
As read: 27.5
